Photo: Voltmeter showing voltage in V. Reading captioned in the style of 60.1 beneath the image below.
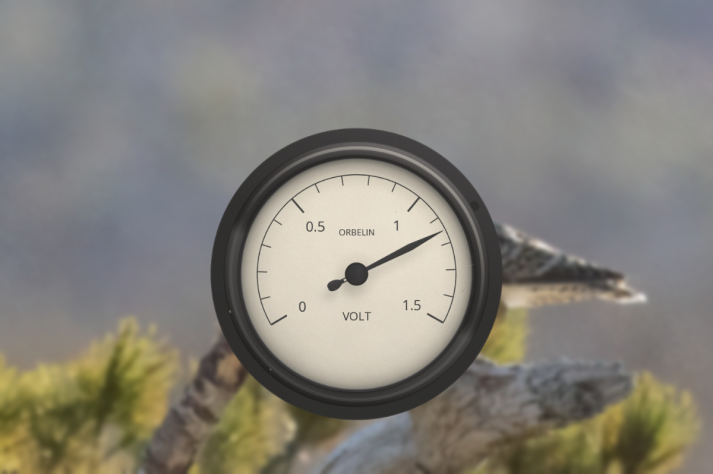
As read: 1.15
